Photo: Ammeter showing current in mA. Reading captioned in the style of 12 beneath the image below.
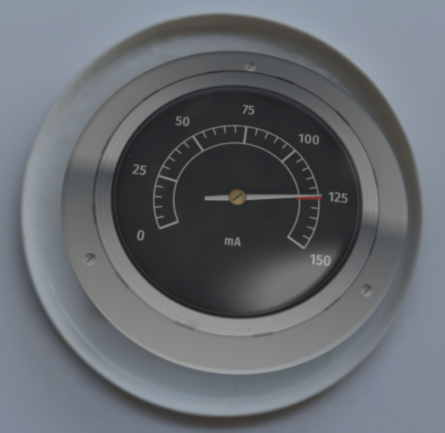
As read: 125
